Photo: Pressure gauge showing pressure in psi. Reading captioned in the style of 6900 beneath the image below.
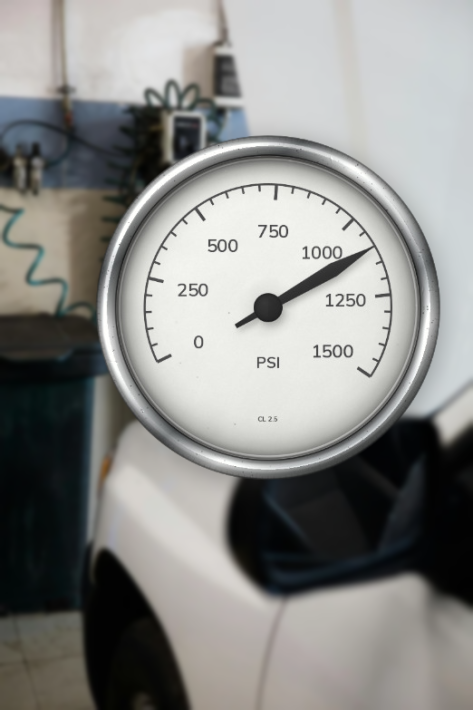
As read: 1100
